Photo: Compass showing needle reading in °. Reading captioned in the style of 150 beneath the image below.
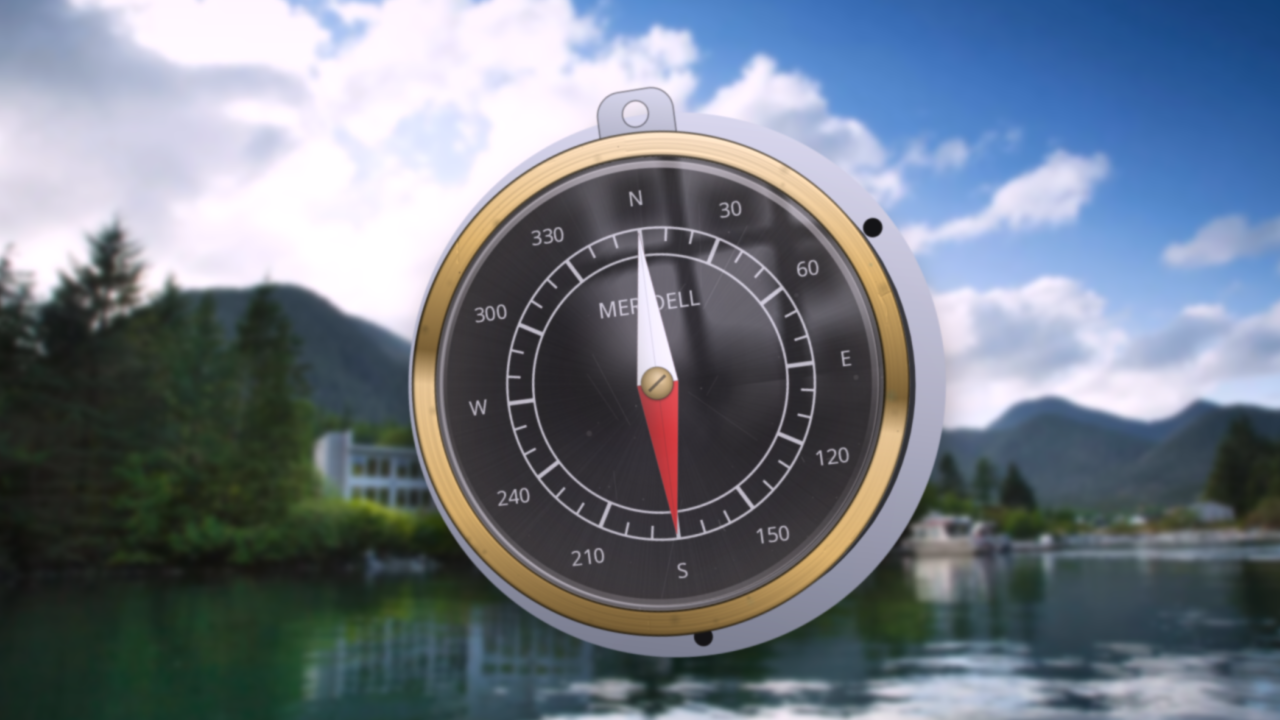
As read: 180
